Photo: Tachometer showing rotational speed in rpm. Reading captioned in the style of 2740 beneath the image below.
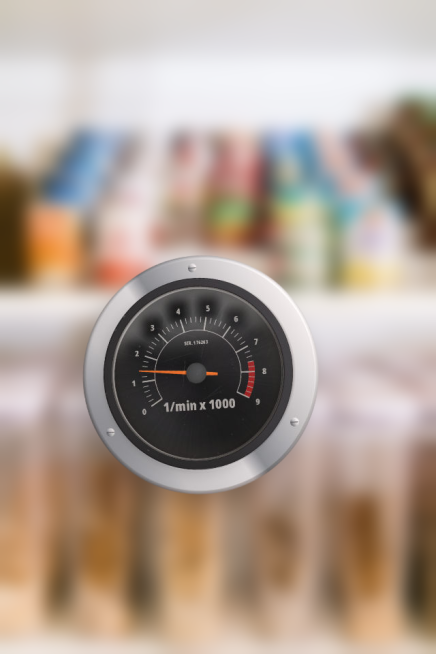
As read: 1400
